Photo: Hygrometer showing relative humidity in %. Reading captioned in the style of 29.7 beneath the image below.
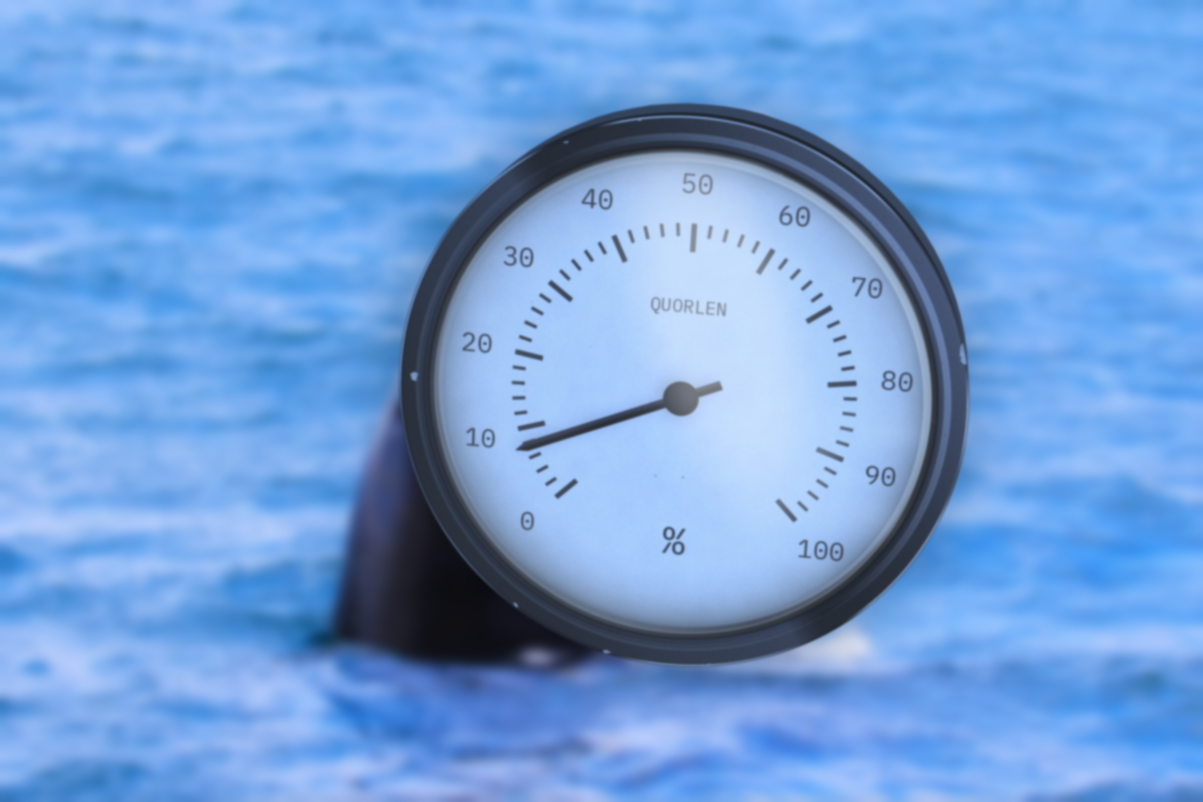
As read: 8
